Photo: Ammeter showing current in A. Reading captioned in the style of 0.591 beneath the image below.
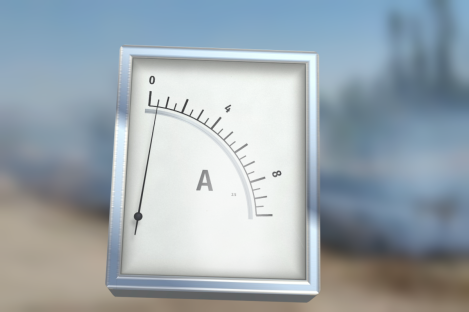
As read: 0.5
